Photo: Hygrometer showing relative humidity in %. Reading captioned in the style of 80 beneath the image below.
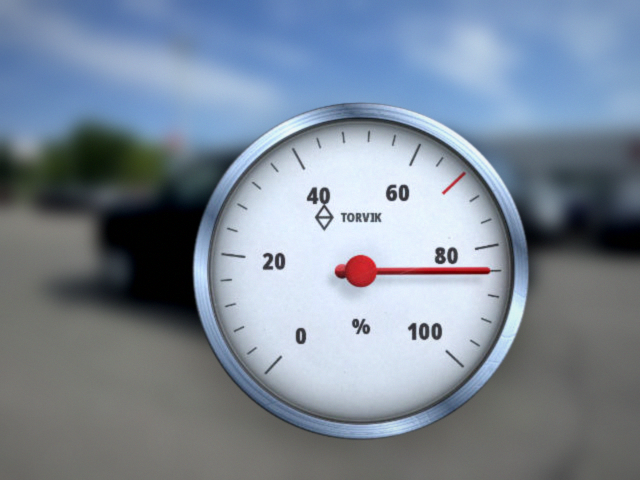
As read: 84
